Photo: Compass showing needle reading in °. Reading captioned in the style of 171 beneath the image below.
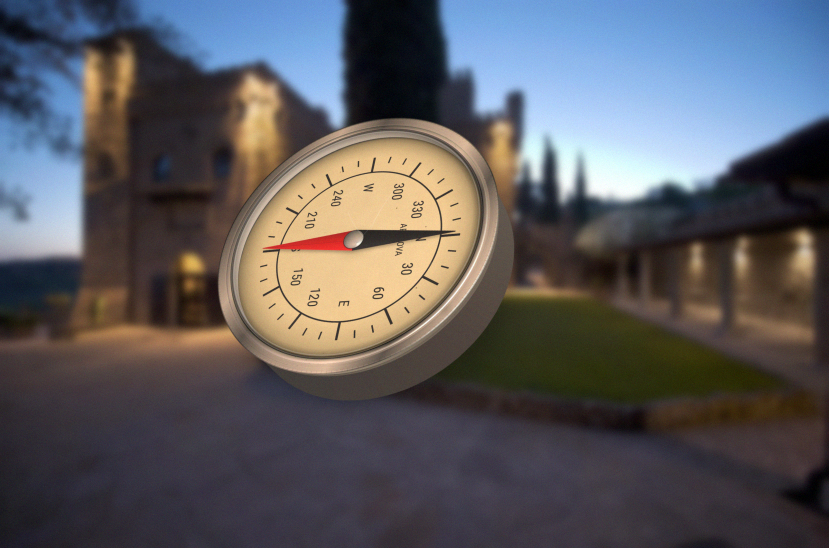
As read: 180
